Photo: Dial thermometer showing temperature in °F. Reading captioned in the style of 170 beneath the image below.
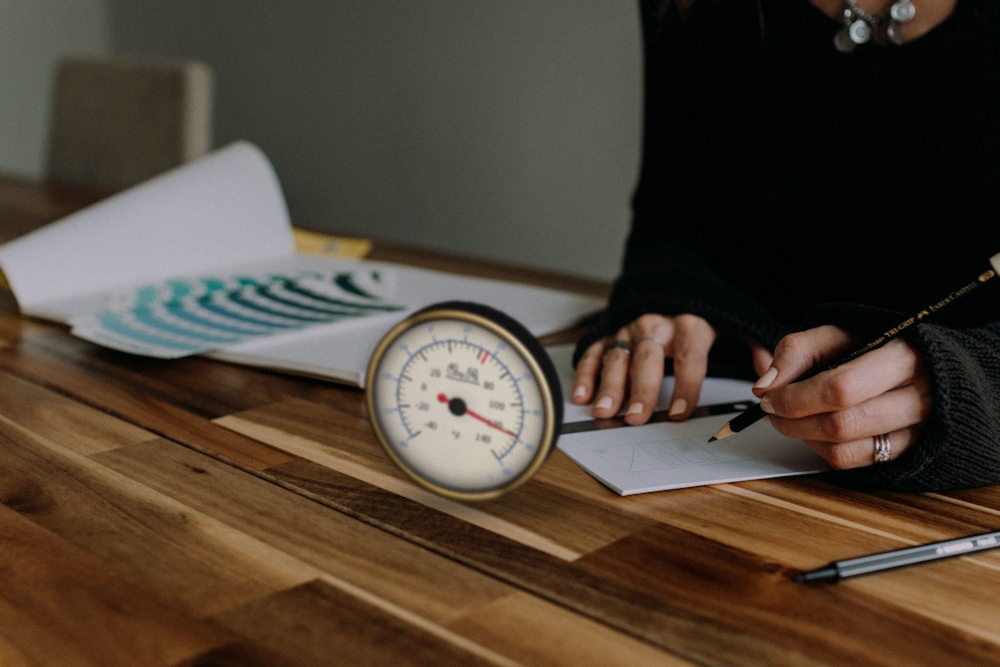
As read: 120
